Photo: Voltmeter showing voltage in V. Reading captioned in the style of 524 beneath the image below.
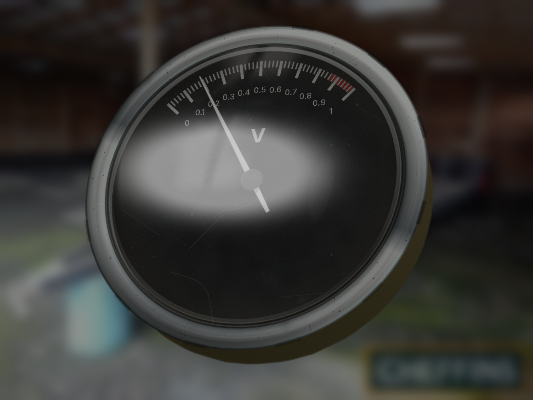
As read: 0.2
